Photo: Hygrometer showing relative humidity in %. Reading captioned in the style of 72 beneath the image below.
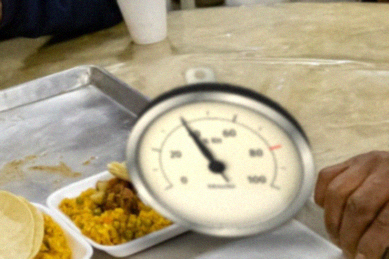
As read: 40
